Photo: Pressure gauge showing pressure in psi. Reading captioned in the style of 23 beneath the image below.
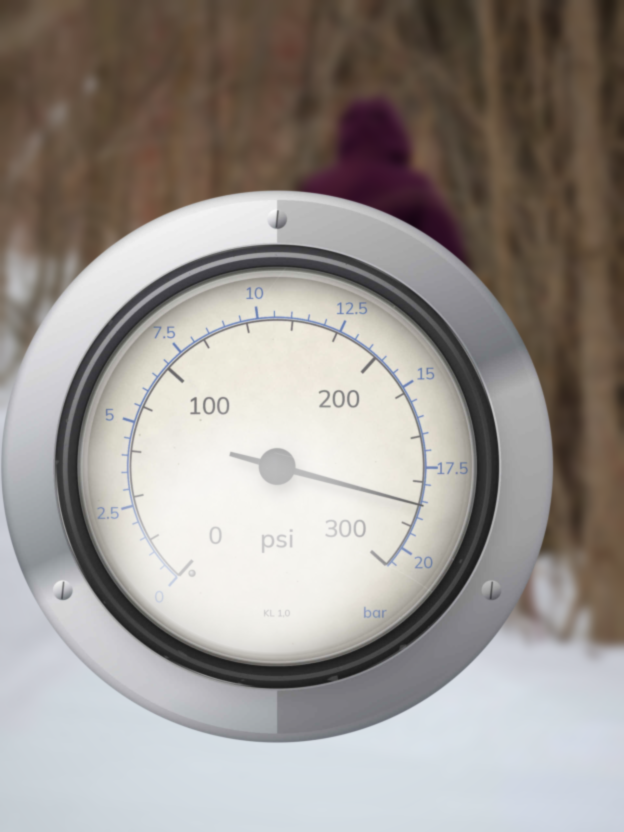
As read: 270
